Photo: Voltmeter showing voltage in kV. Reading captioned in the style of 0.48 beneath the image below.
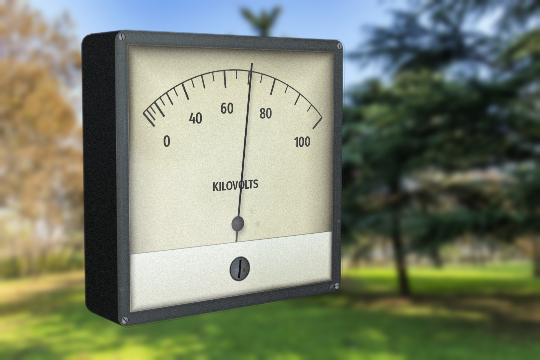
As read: 70
